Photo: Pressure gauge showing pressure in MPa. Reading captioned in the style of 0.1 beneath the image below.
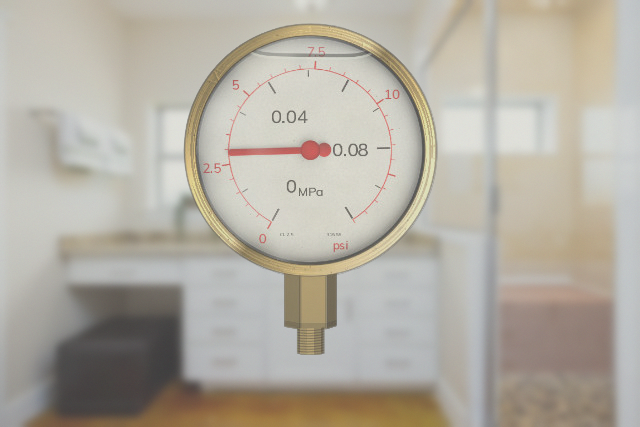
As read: 0.02
